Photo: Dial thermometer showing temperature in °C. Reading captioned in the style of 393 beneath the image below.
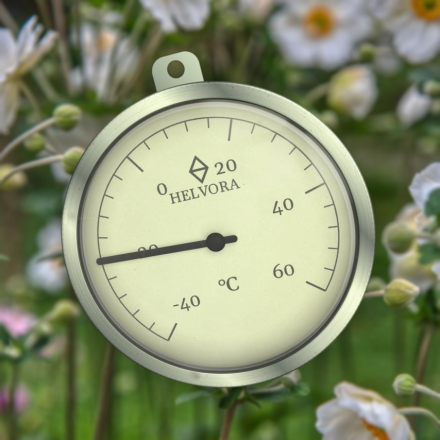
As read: -20
